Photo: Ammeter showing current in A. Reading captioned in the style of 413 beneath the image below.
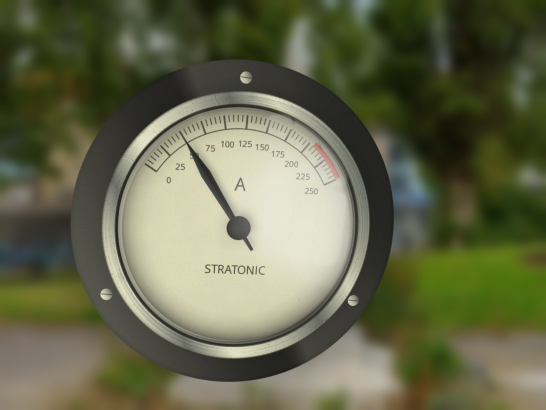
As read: 50
